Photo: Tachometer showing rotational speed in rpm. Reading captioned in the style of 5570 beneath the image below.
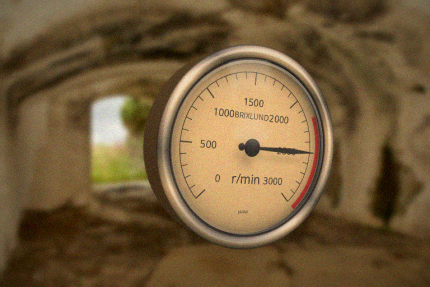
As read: 2500
